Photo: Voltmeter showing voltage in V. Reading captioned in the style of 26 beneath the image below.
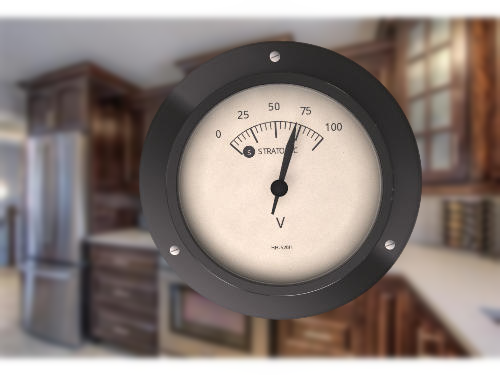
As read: 70
